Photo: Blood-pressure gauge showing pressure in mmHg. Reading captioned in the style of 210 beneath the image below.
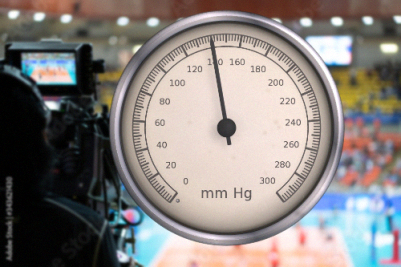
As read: 140
